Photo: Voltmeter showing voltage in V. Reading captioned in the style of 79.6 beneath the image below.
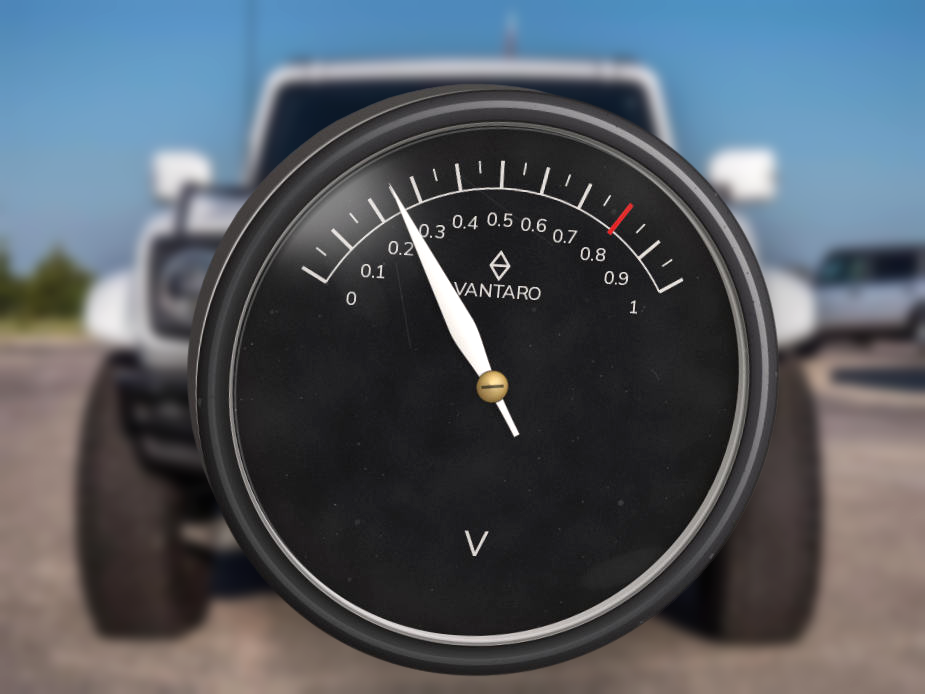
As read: 0.25
